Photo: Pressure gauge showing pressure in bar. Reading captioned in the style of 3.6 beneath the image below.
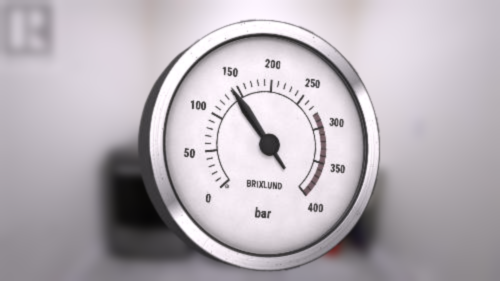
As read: 140
